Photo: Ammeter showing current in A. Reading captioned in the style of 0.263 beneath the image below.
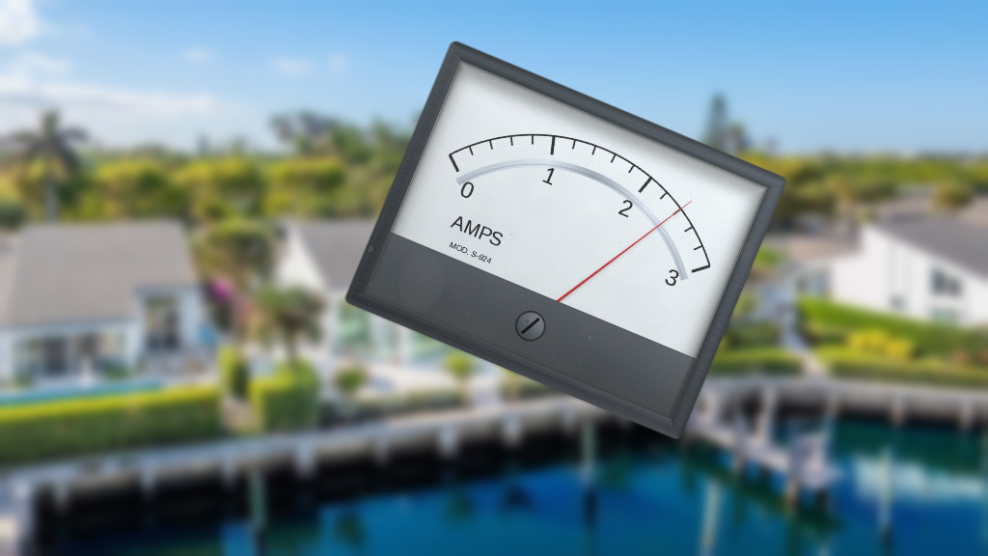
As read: 2.4
